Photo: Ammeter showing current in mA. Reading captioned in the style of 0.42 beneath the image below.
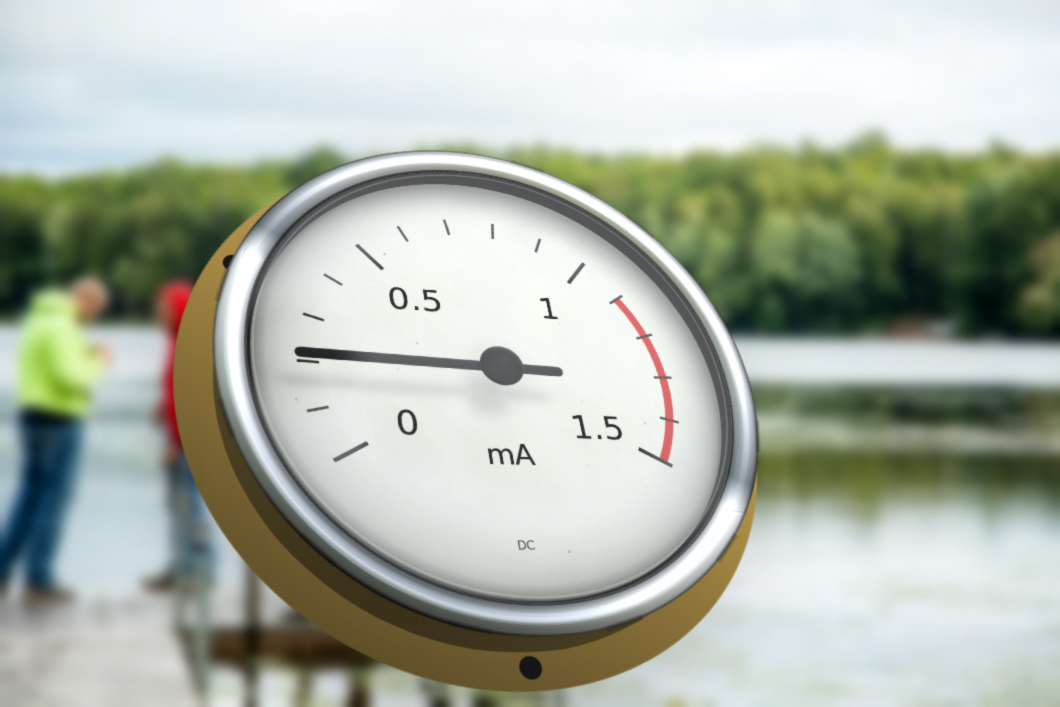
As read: 0.2
